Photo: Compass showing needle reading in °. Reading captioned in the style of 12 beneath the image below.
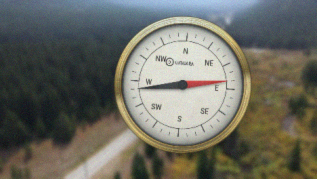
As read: 80
